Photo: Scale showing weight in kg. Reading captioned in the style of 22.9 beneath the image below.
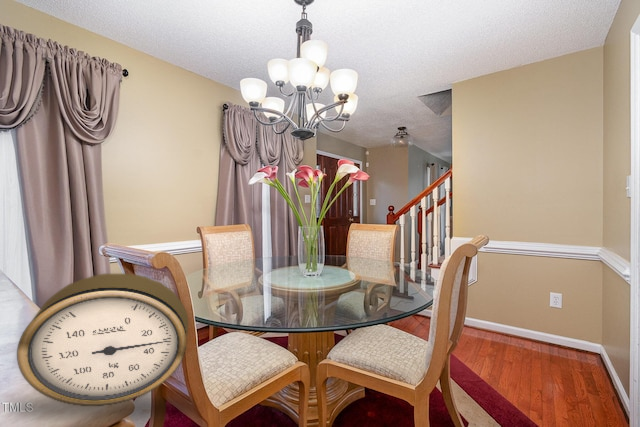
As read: 30
